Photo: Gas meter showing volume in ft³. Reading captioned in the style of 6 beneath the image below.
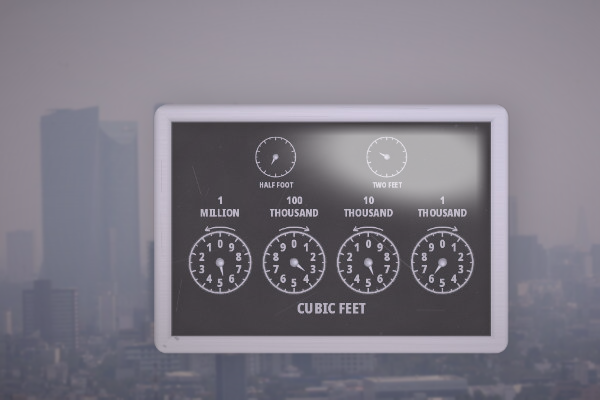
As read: 535600
